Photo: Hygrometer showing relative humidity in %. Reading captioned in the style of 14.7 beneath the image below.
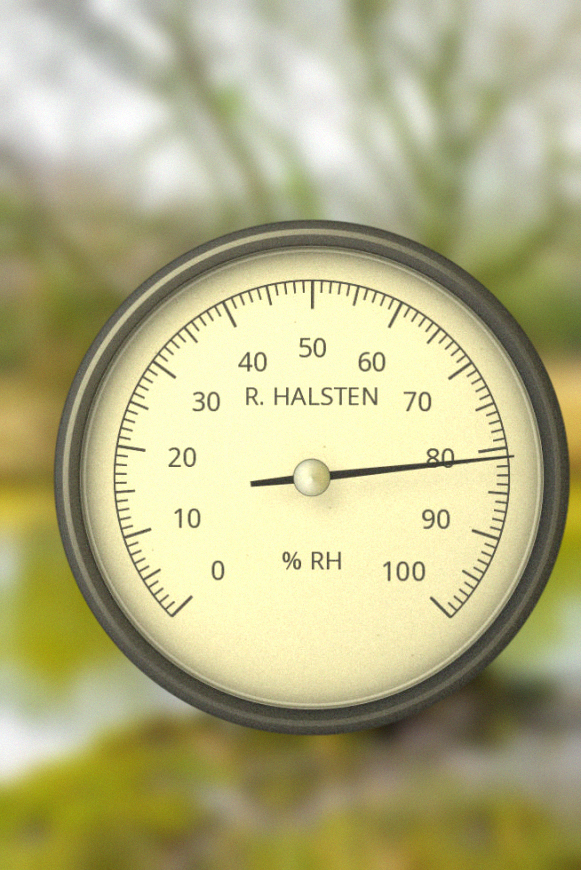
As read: 81
